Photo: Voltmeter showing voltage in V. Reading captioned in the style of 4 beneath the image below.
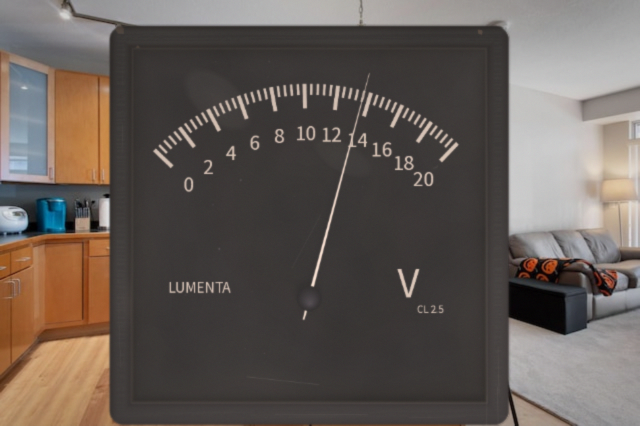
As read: 13.6
